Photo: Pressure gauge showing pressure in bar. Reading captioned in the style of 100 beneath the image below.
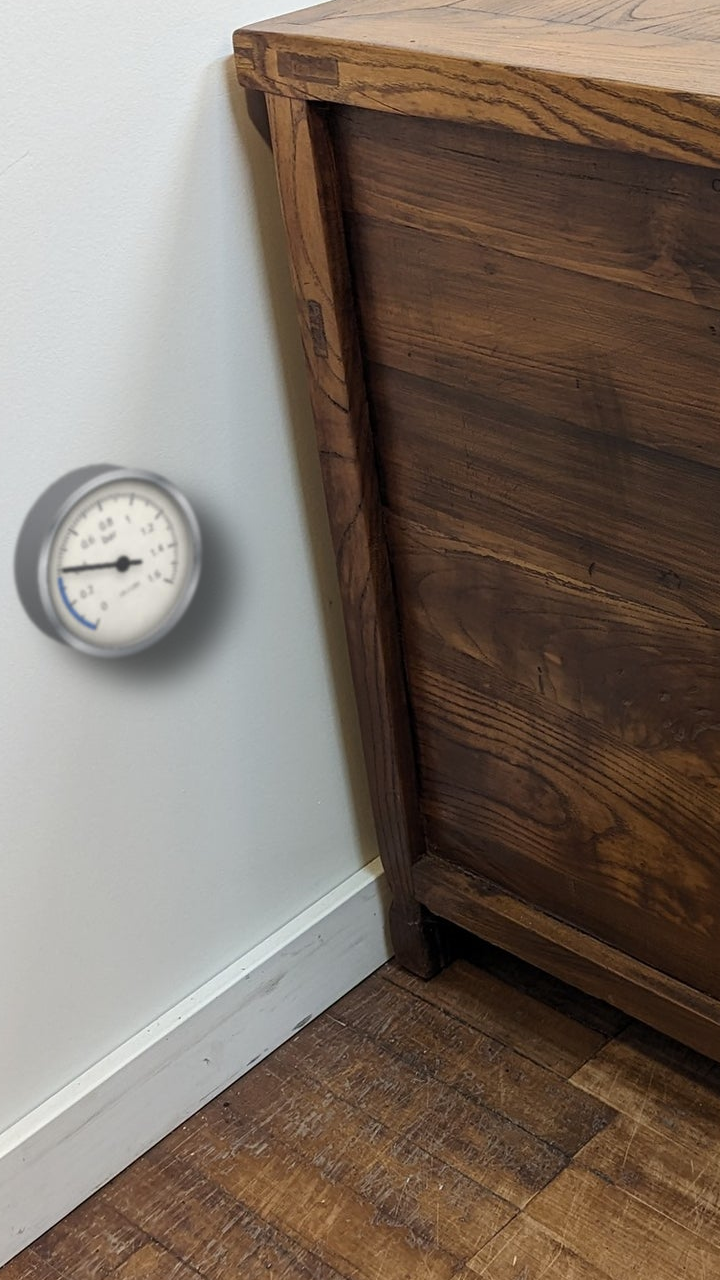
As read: 0.4
